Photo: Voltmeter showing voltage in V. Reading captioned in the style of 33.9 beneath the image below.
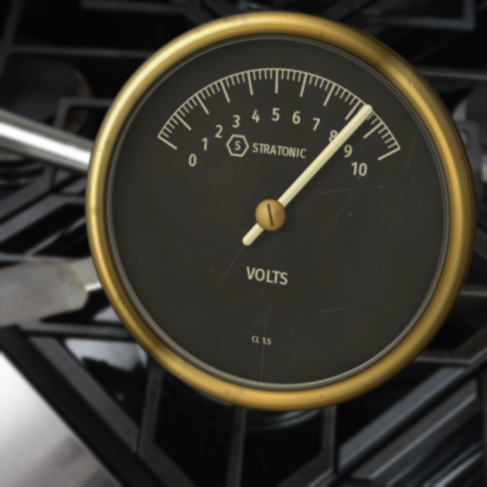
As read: 8.4
